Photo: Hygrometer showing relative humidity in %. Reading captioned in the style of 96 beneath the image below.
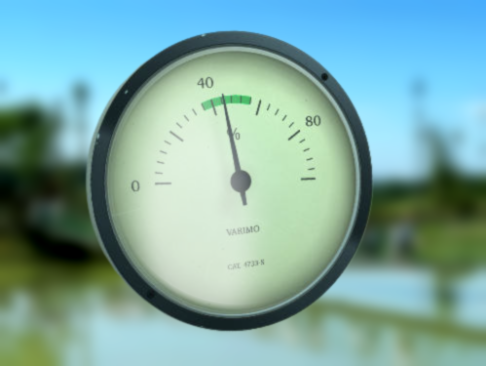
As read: 44
